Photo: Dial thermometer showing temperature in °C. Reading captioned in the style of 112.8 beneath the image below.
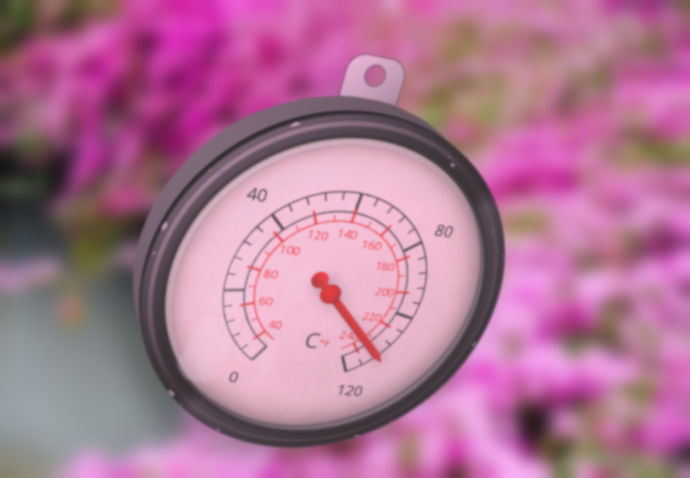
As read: 112
